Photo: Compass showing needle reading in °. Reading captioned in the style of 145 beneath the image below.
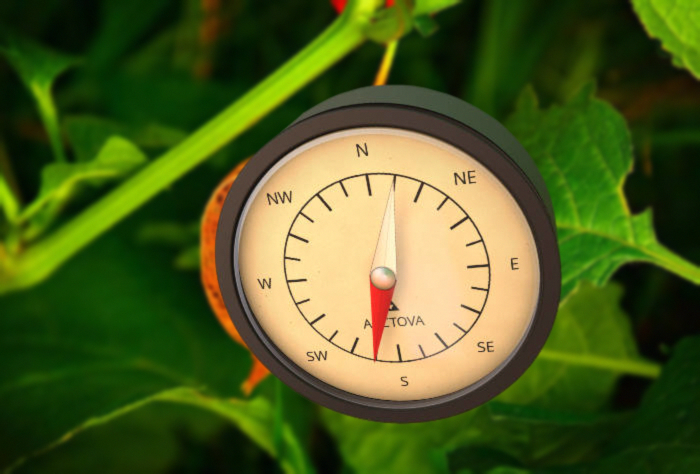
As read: 195
